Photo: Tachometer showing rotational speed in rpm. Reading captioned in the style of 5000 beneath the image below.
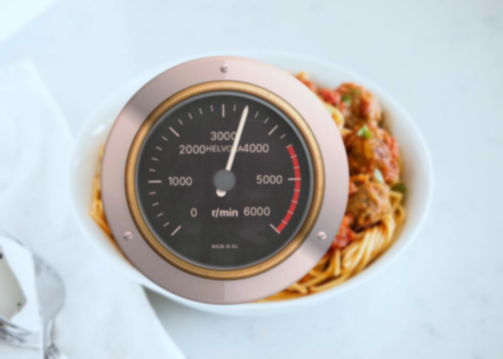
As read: 3400
